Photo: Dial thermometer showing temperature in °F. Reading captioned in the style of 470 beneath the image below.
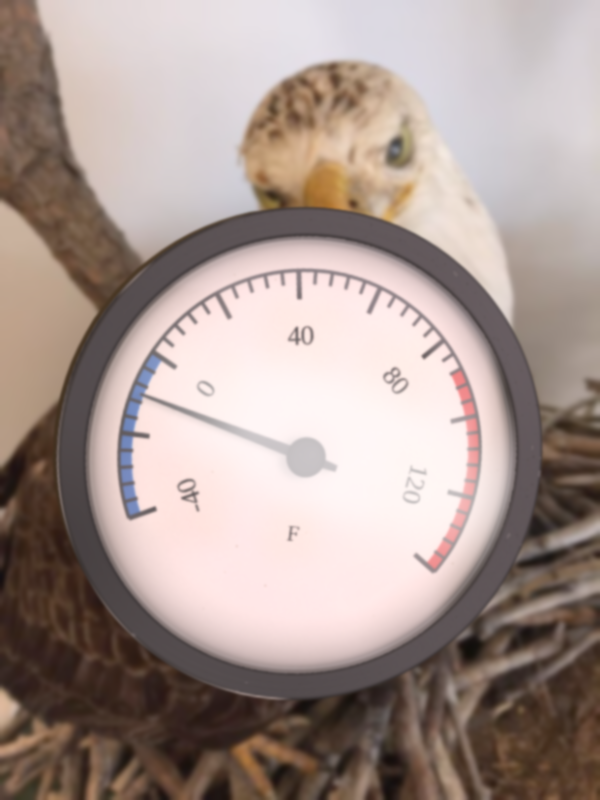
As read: -10
